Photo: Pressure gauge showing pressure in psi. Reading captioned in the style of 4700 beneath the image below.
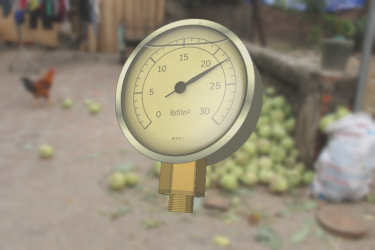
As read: 22
